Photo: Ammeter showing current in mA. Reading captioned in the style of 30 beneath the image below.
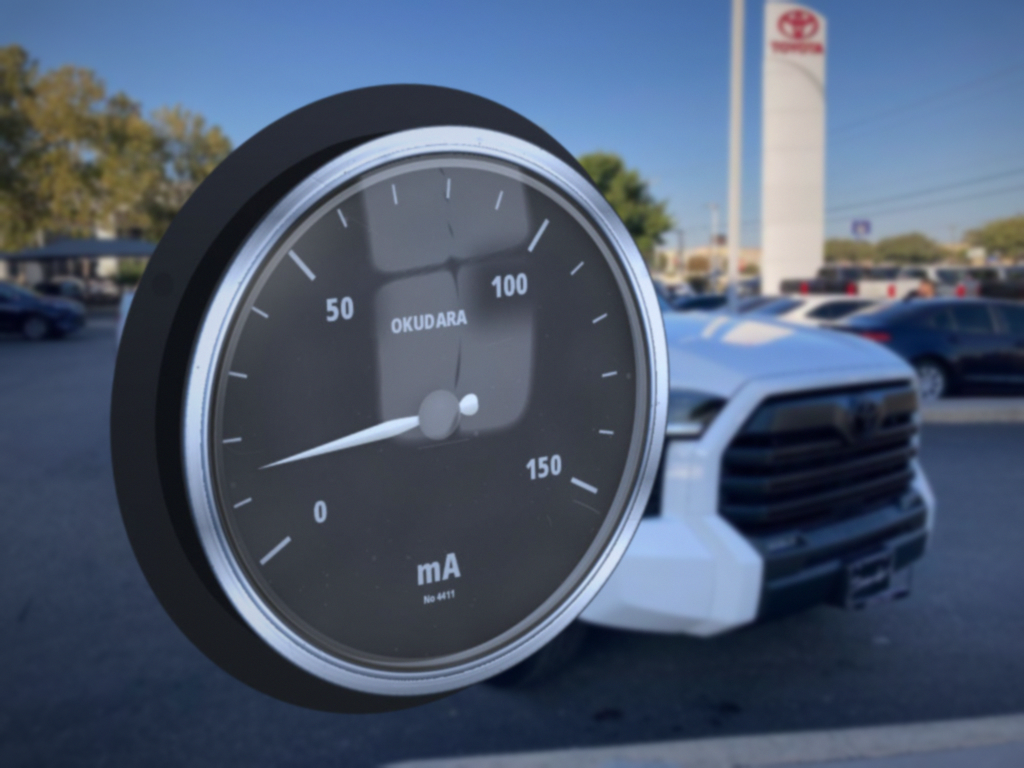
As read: 15
